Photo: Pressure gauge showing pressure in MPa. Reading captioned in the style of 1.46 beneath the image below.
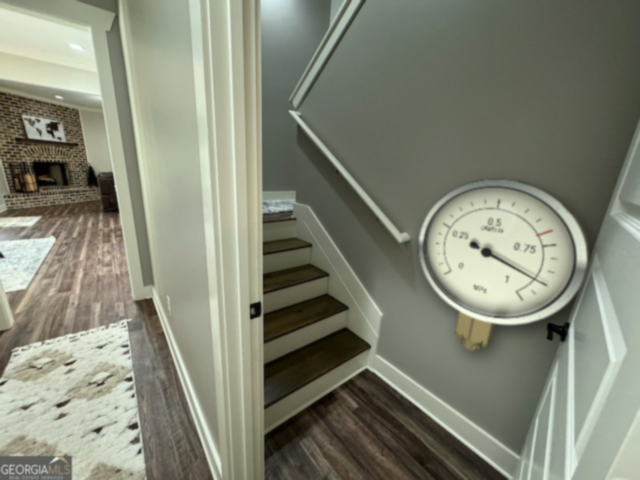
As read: 0.9
